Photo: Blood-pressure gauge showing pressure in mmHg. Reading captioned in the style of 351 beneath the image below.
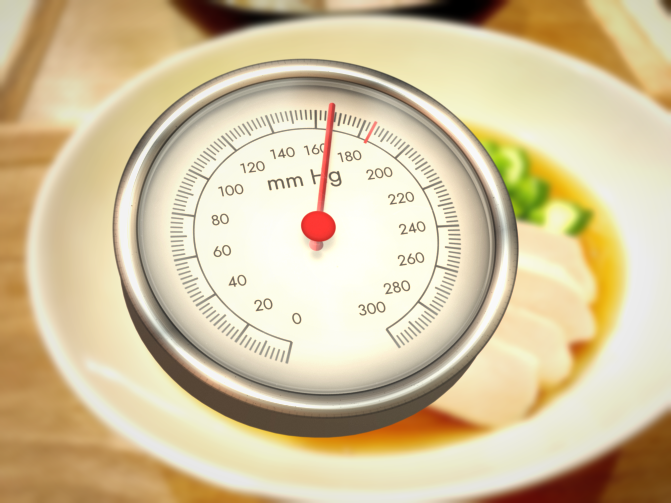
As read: 166
